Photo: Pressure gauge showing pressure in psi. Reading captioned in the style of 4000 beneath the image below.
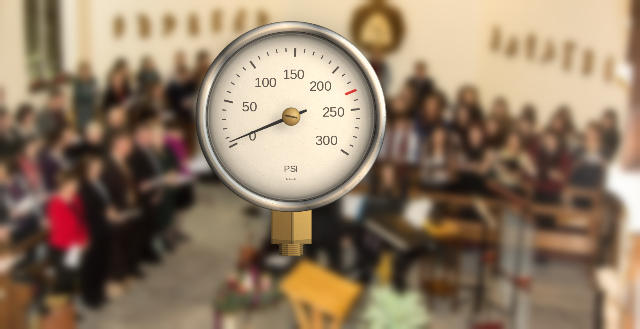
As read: 5
